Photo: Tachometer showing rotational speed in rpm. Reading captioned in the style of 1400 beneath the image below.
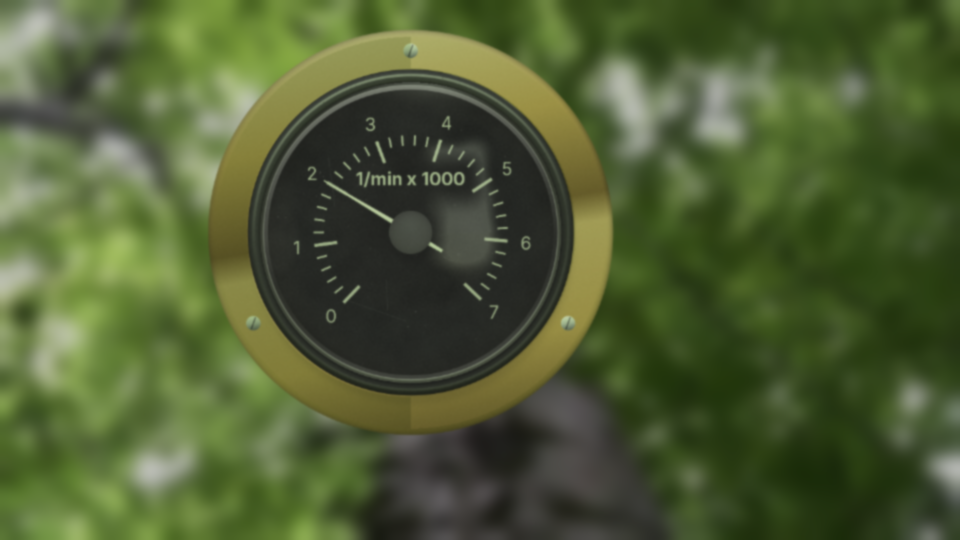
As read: 2000
